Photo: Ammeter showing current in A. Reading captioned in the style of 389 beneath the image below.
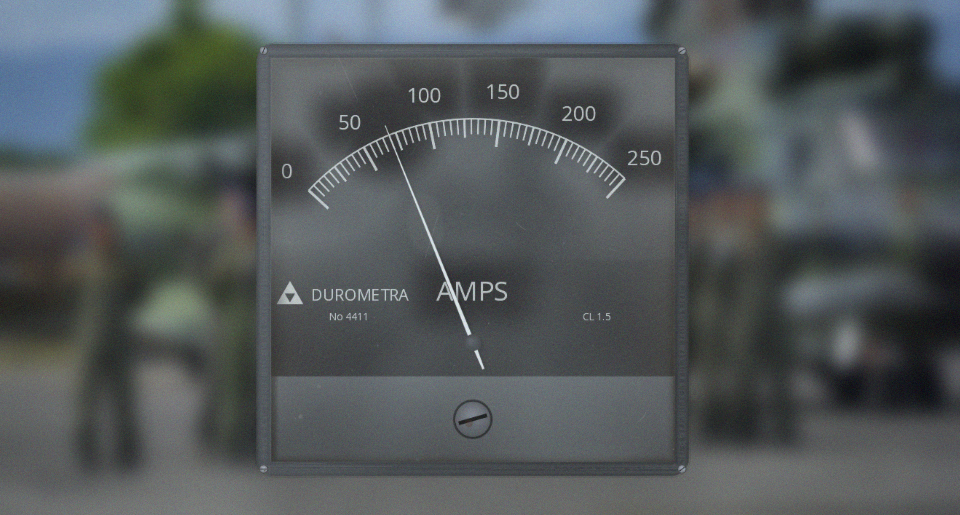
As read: 70
